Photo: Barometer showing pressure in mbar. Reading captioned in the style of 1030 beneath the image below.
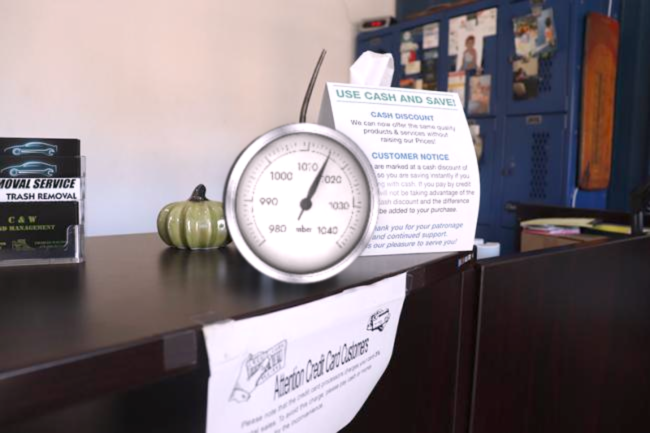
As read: 1015
